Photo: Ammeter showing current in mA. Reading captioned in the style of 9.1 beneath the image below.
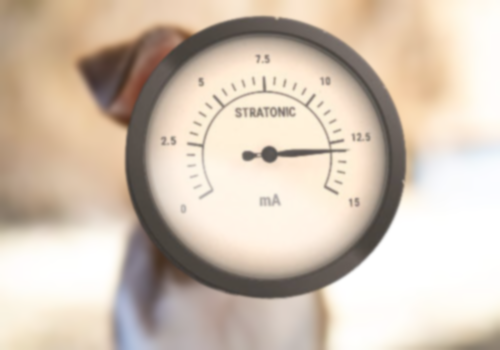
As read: 13
